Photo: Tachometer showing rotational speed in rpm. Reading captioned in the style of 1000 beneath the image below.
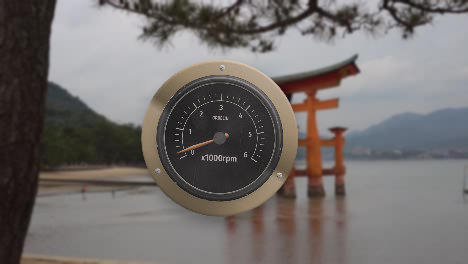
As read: 200
